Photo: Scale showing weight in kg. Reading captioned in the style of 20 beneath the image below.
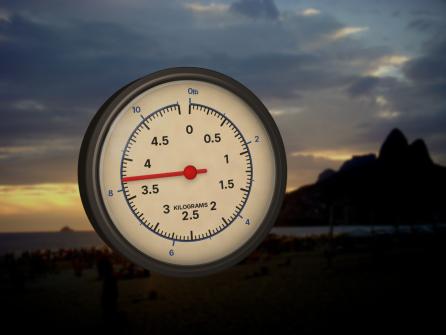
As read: 3.75
